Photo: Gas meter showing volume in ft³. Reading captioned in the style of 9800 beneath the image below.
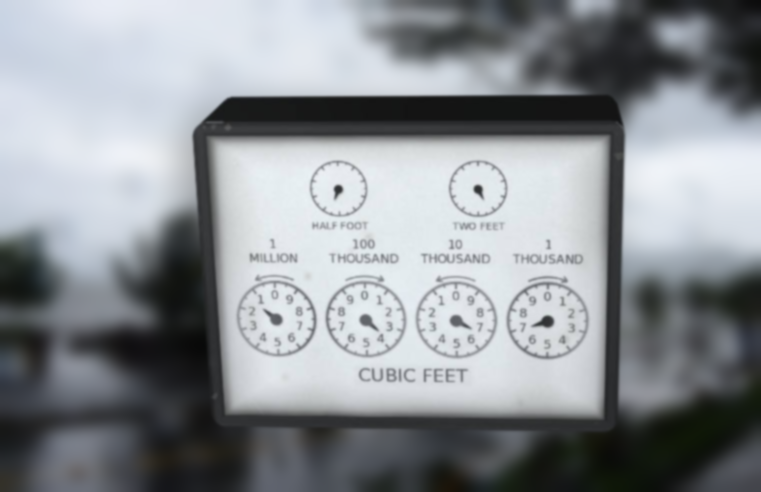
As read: 136700
